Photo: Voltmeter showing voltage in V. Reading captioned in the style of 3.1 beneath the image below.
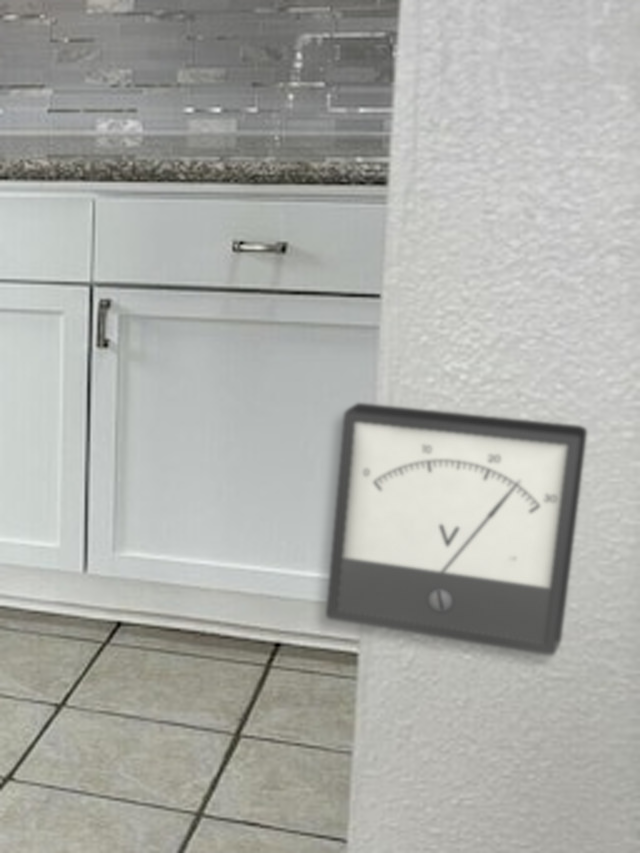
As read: 25
